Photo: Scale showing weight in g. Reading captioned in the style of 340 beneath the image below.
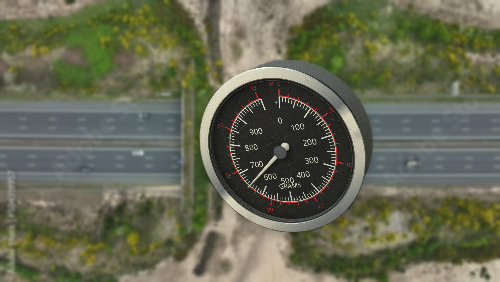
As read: 650
